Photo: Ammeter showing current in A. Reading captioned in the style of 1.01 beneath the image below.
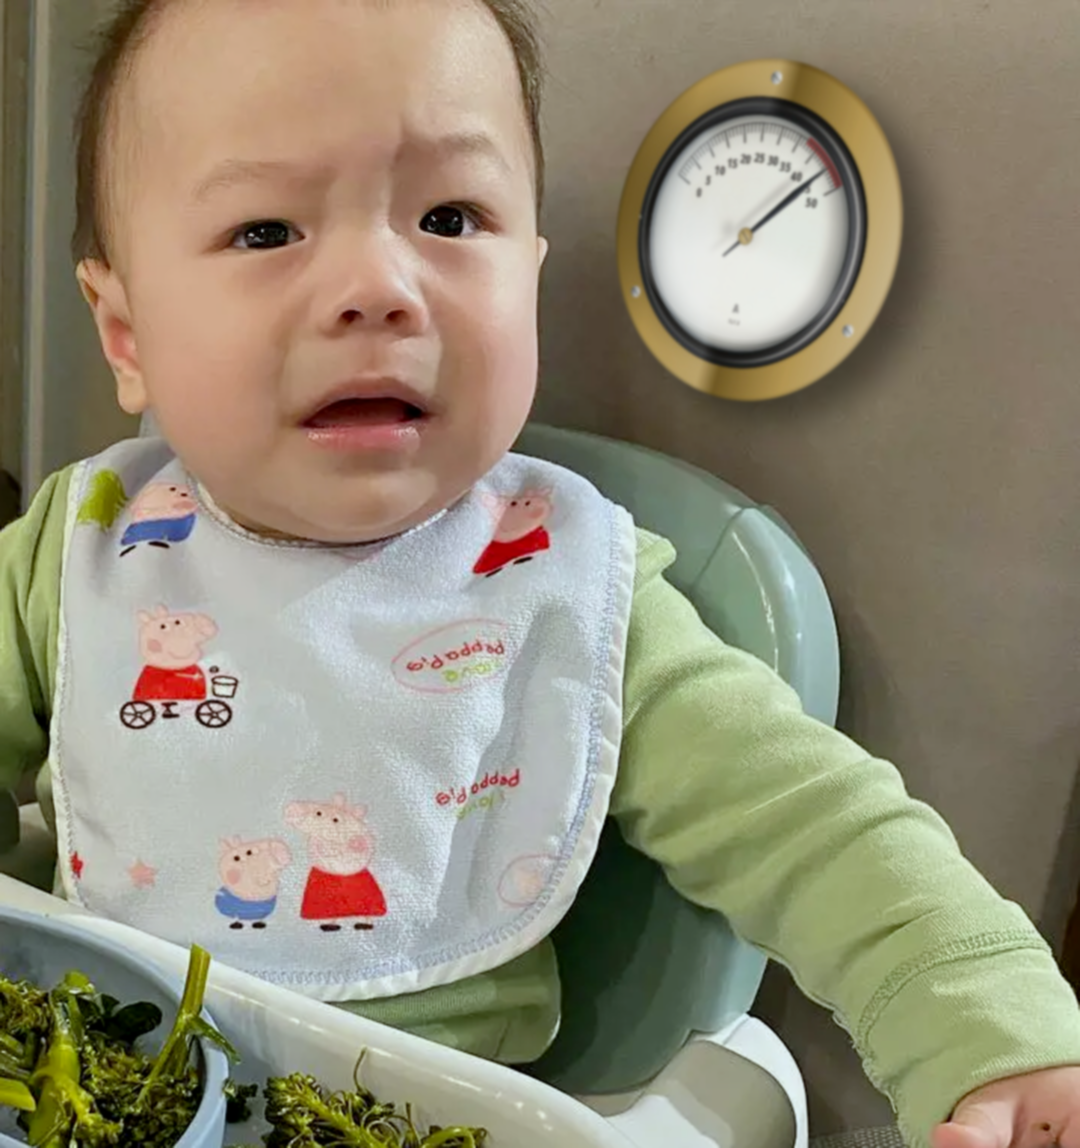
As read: 45
